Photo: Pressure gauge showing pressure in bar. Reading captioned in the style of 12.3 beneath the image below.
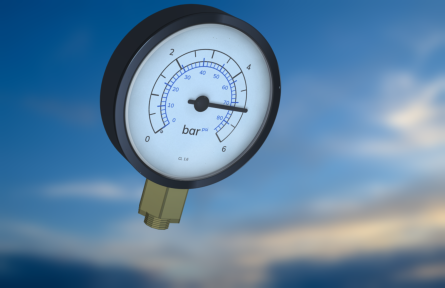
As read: 5
